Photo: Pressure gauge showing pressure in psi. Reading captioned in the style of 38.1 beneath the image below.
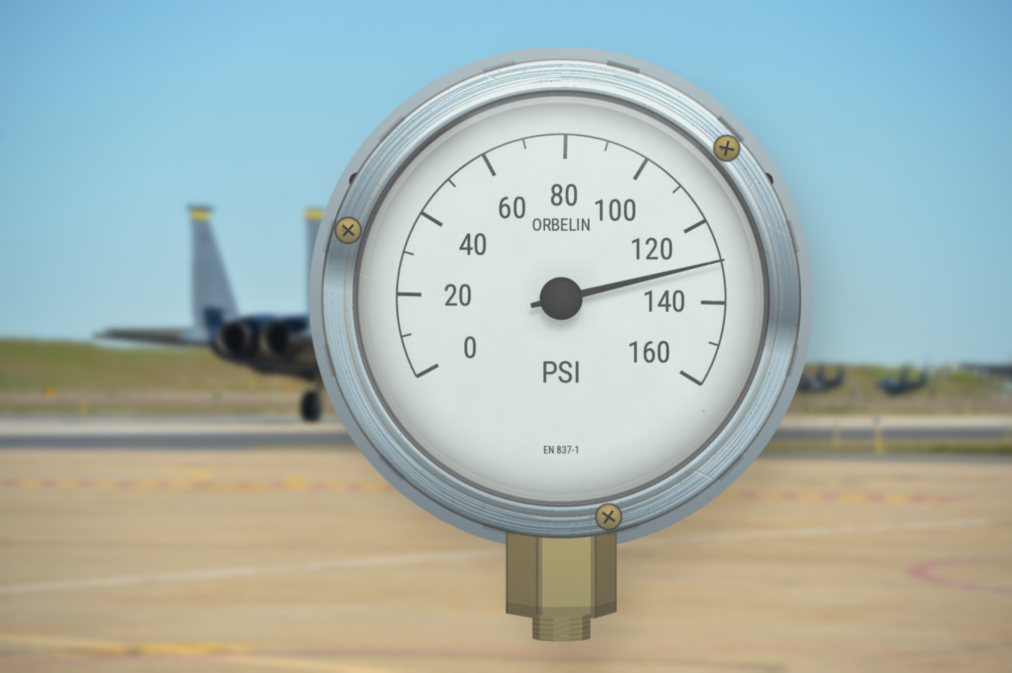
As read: 130
